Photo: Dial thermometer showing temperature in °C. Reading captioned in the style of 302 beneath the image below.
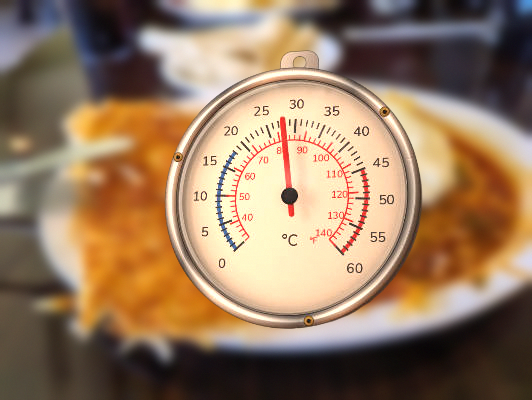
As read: 28
